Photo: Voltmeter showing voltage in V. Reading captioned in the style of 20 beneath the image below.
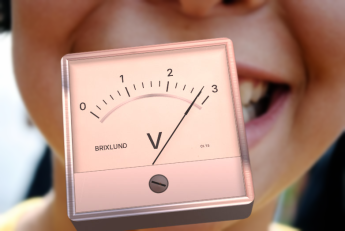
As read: 2.8
